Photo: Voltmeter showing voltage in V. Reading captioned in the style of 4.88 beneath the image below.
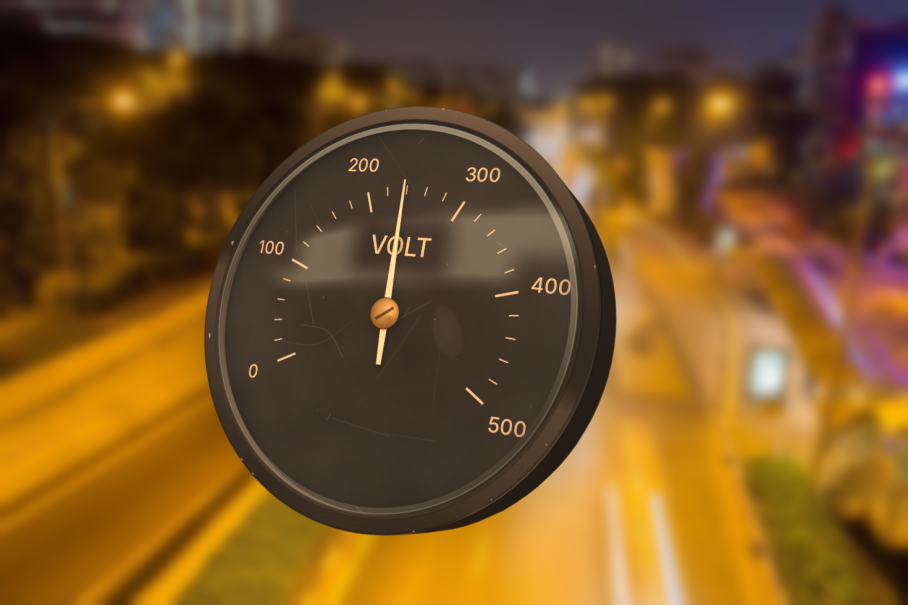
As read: 240
